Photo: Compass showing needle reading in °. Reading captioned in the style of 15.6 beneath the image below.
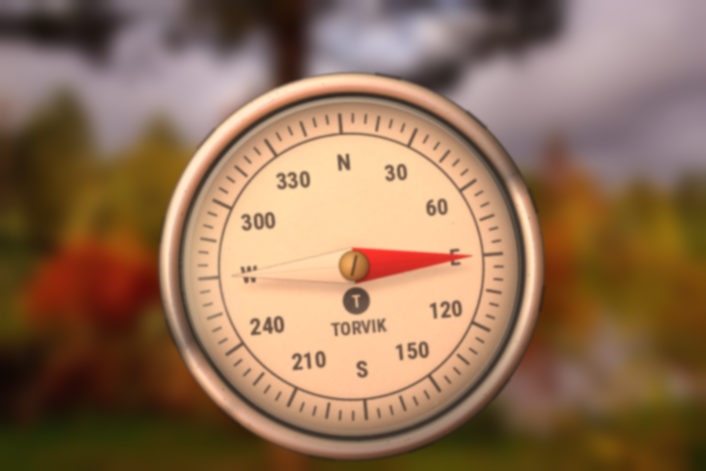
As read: 90
